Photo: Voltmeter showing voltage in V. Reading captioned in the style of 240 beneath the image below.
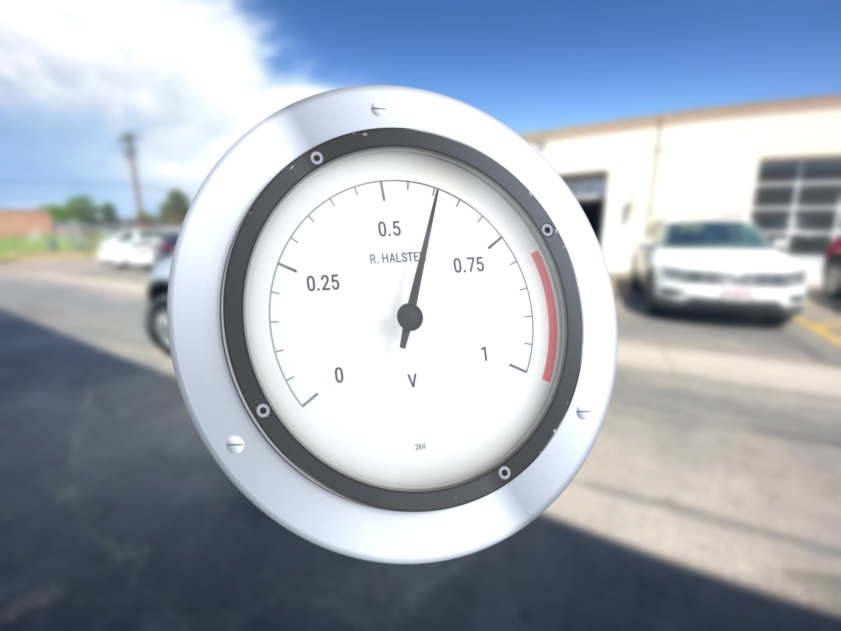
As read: 0.6
